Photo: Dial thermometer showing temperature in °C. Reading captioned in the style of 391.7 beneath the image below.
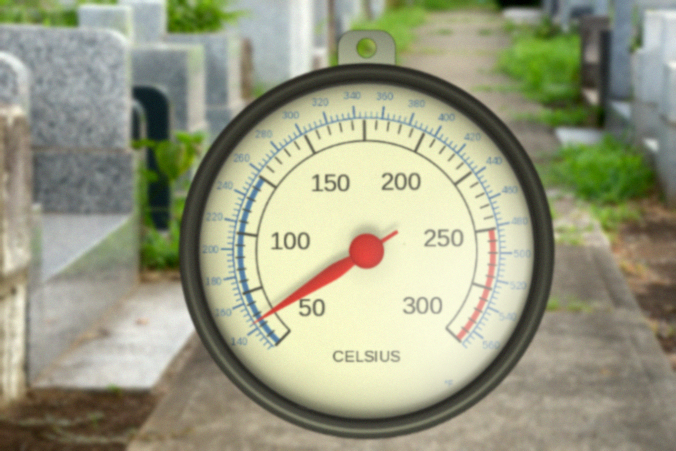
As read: 62.5
